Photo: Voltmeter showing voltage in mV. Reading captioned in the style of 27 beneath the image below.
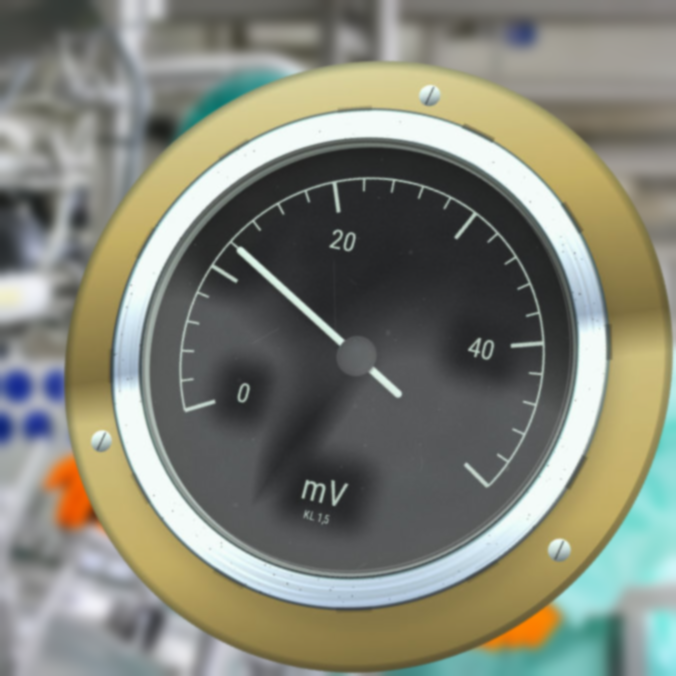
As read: 12
